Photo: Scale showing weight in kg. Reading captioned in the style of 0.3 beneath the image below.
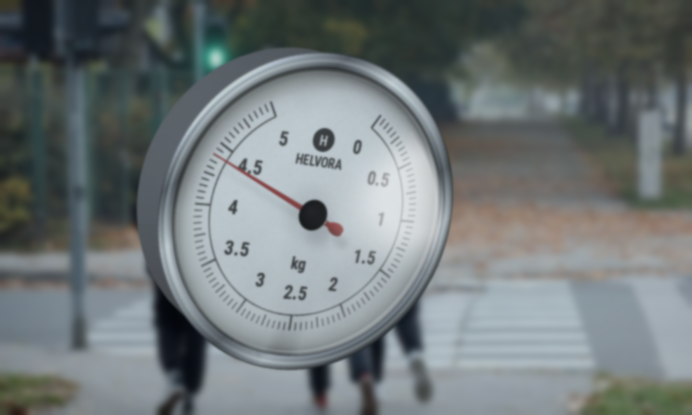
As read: 4.4
